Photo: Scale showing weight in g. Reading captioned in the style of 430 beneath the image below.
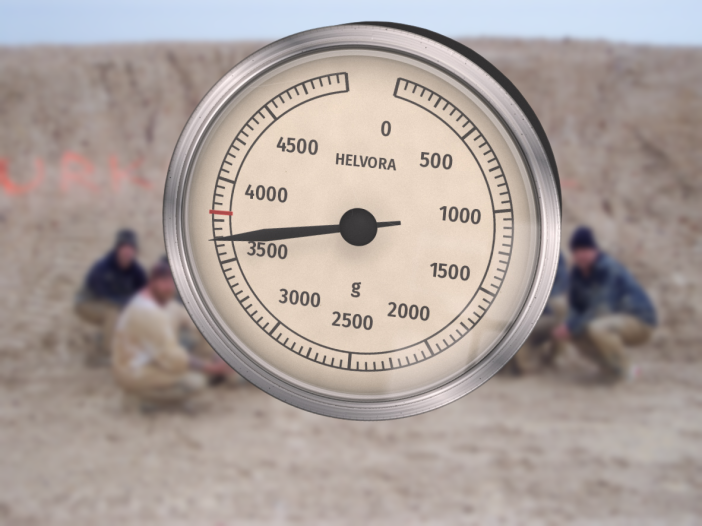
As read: 3650
